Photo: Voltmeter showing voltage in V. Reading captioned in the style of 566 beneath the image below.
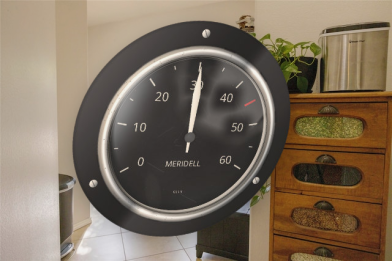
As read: 30
